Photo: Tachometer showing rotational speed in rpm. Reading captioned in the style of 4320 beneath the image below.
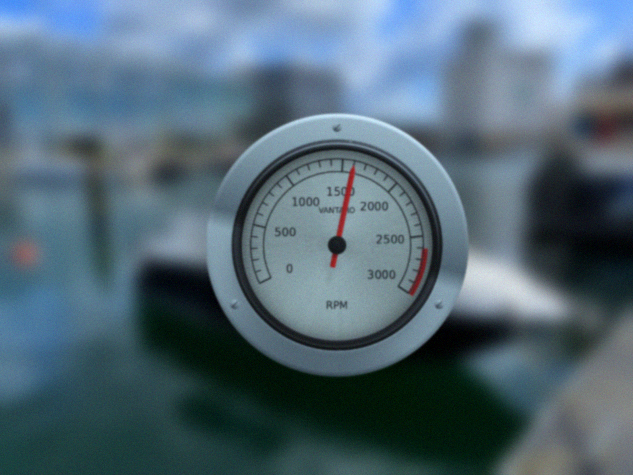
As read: 1600
